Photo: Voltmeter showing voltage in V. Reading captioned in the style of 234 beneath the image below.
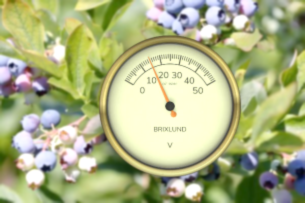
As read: 15
